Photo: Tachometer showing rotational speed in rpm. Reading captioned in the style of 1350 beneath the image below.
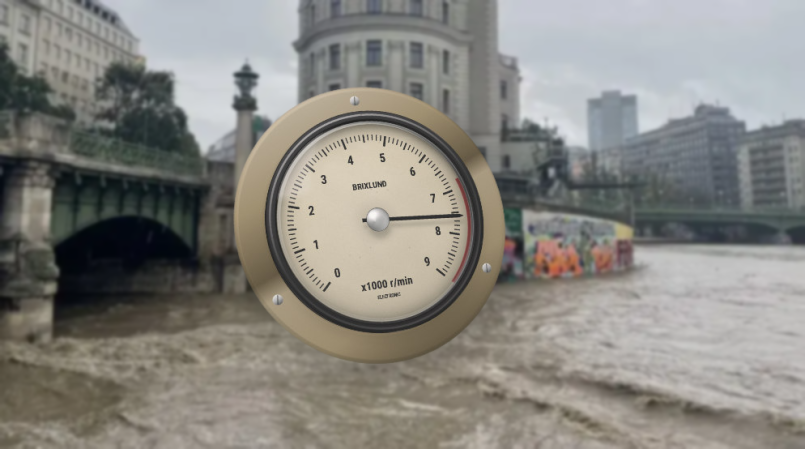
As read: 7600
